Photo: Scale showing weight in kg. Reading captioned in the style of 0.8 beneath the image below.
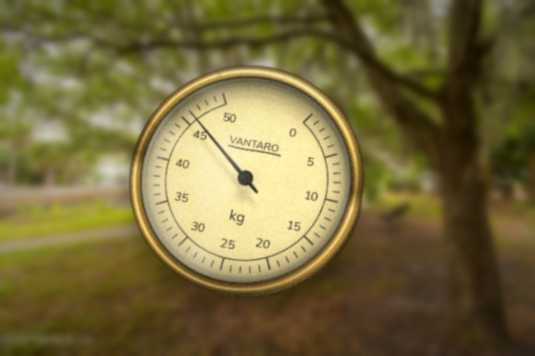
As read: 46
